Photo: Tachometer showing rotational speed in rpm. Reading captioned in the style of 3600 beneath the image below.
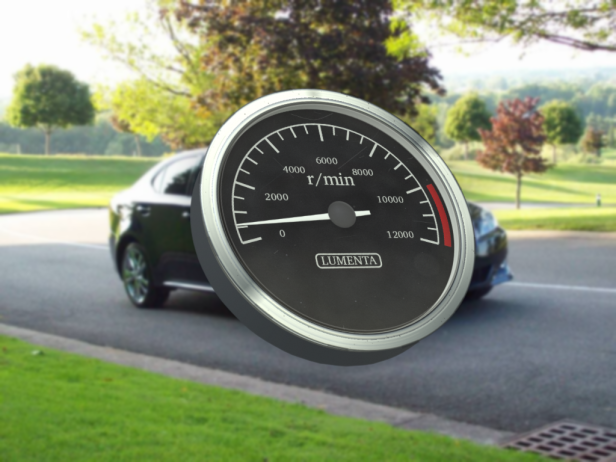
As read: 500
